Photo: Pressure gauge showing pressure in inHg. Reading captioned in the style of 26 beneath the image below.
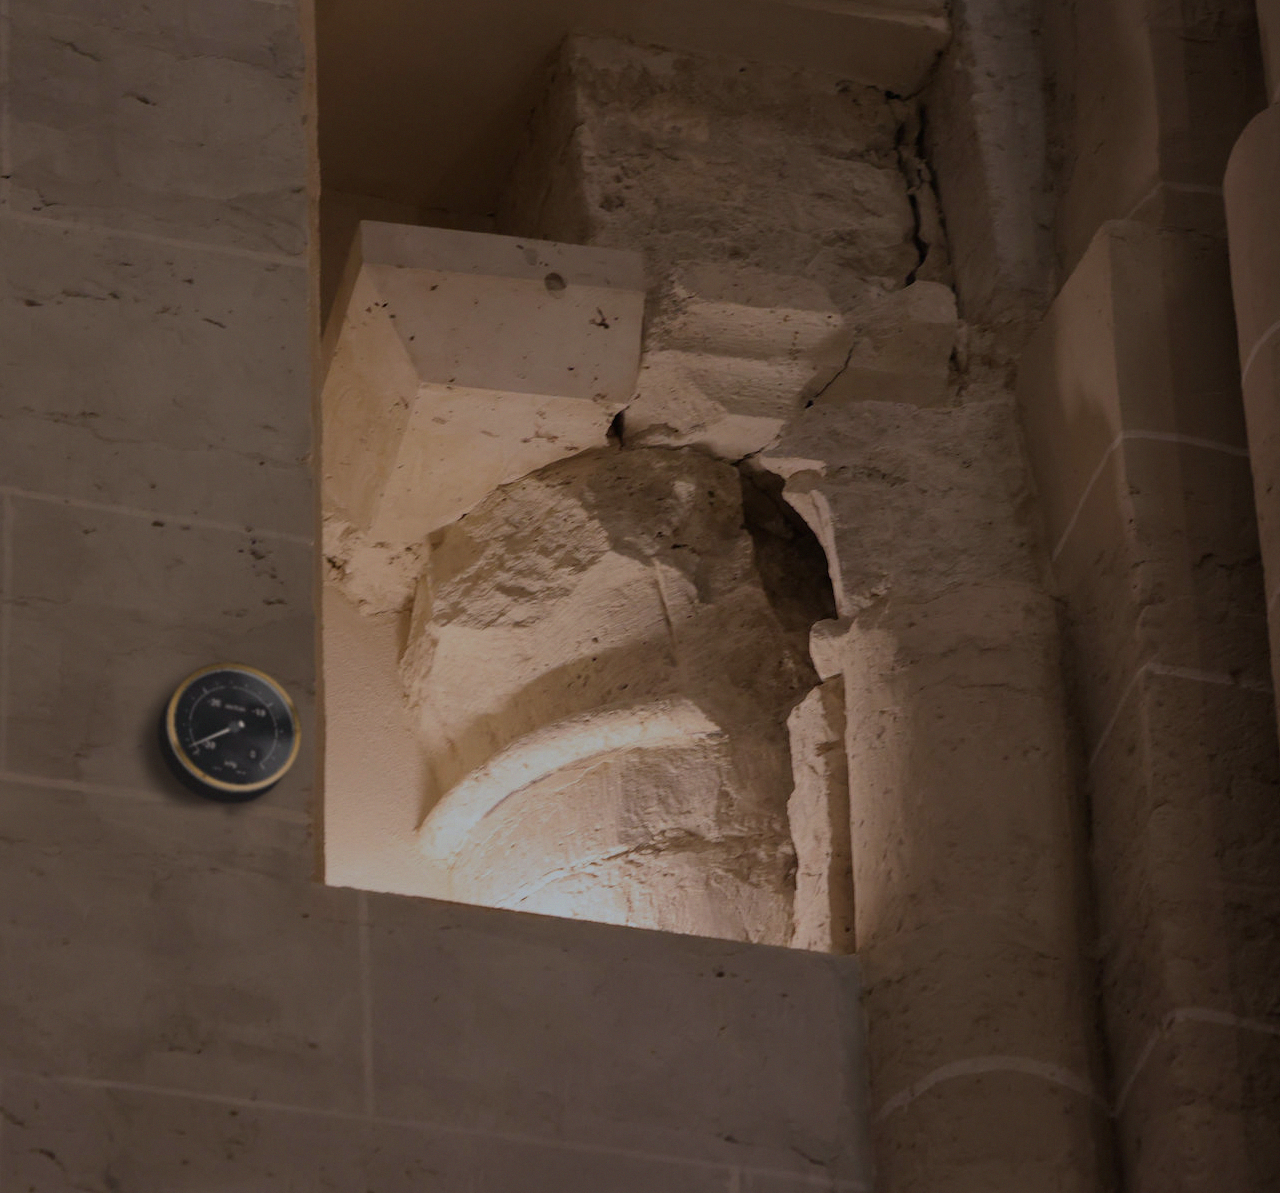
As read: -29
